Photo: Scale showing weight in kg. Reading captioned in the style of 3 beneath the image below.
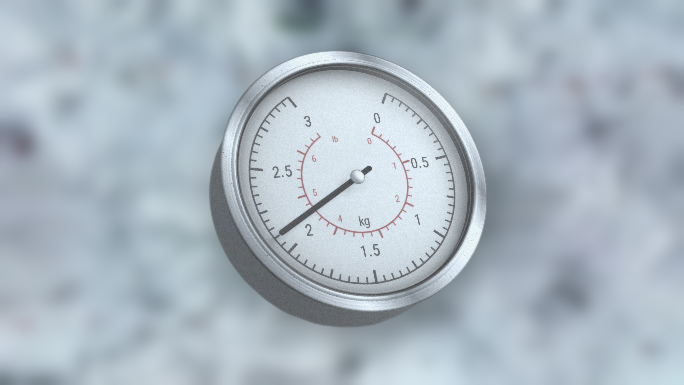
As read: 2.1
